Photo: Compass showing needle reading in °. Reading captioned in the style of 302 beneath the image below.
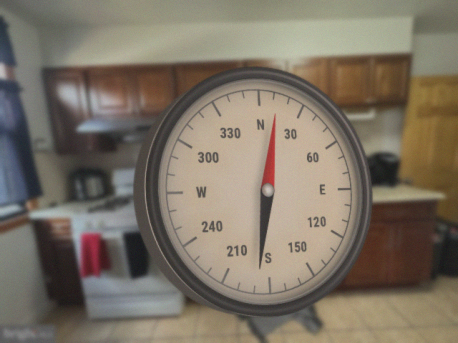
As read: 10
